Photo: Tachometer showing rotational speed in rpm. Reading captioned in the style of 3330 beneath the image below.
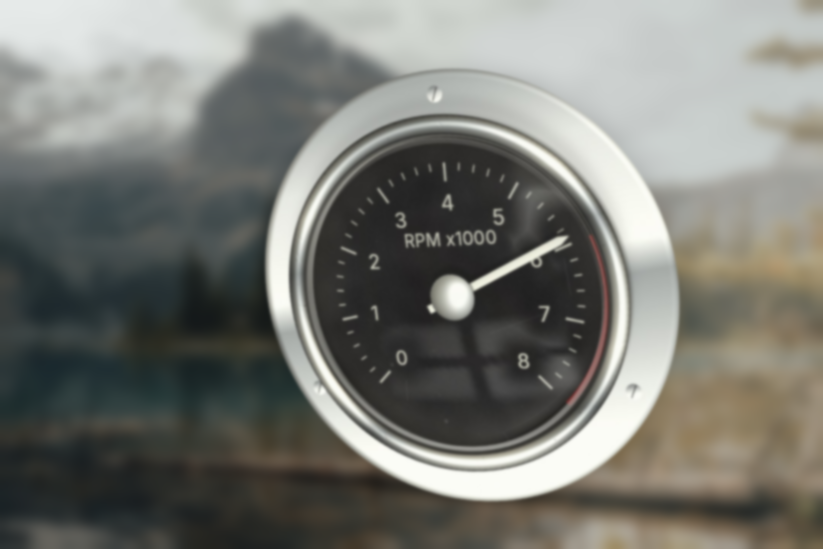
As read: 5900
